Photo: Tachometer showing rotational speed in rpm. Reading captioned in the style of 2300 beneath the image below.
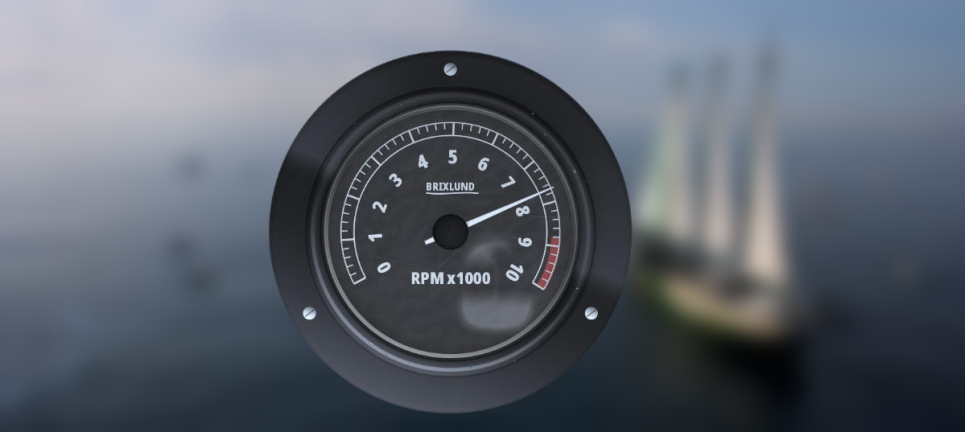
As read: 7700
